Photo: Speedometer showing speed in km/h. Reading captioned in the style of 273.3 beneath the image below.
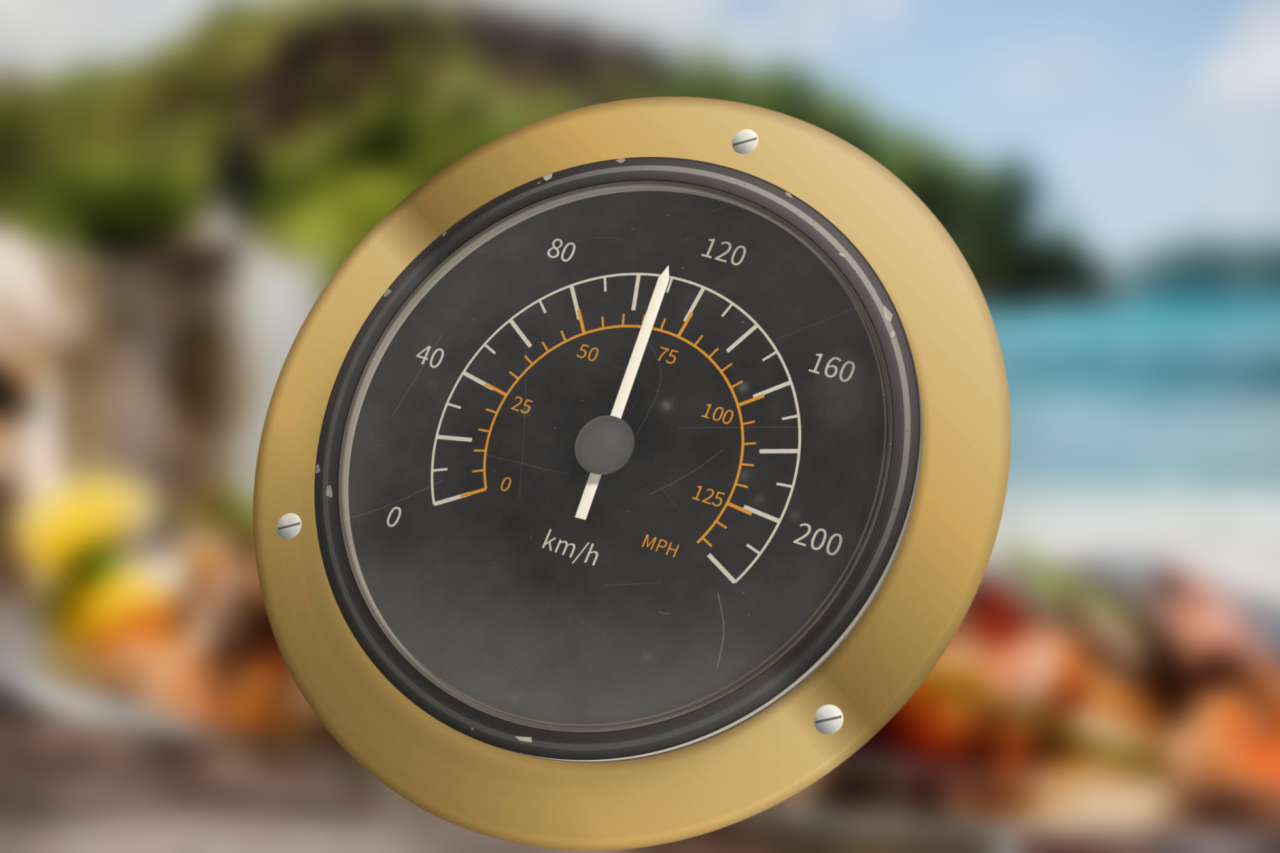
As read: 110
